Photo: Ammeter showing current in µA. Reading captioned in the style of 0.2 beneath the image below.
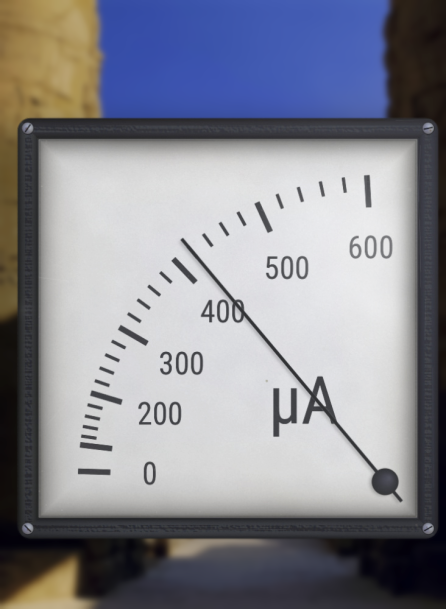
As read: 420
